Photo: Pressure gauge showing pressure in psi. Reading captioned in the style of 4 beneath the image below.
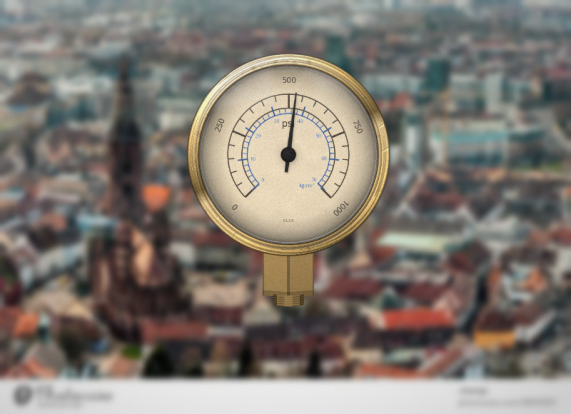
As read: 525
